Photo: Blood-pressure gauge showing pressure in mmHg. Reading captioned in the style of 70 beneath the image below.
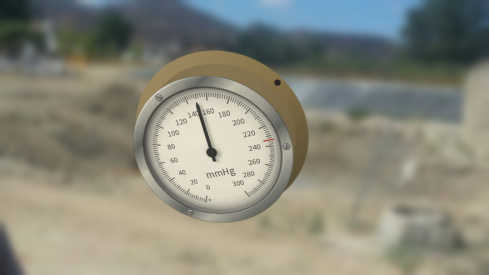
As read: 150
